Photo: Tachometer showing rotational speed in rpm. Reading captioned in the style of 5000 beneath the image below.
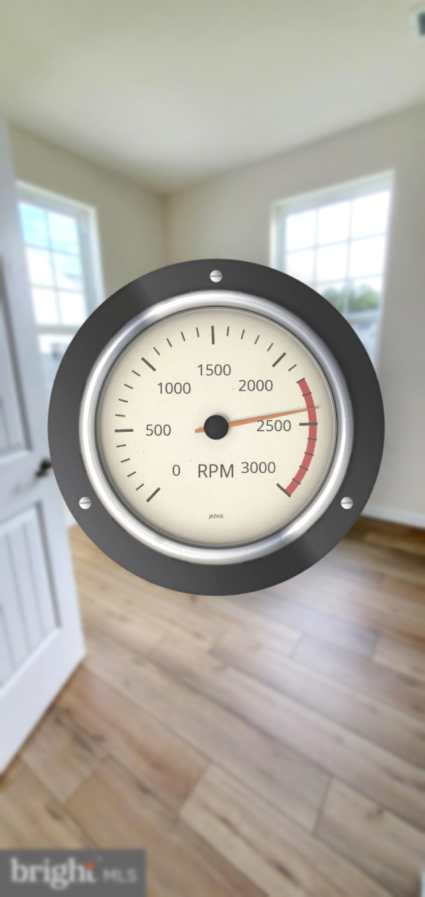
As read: 2400
